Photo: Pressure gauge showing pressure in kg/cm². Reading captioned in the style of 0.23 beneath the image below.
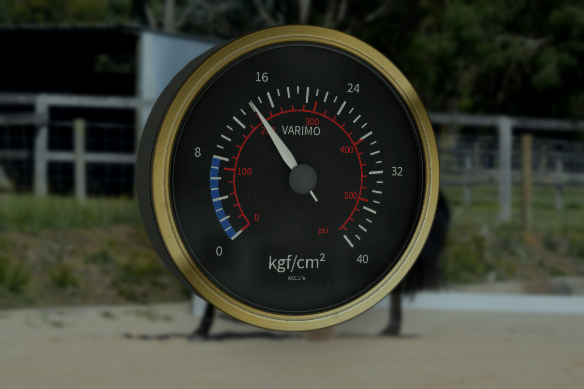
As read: 14
